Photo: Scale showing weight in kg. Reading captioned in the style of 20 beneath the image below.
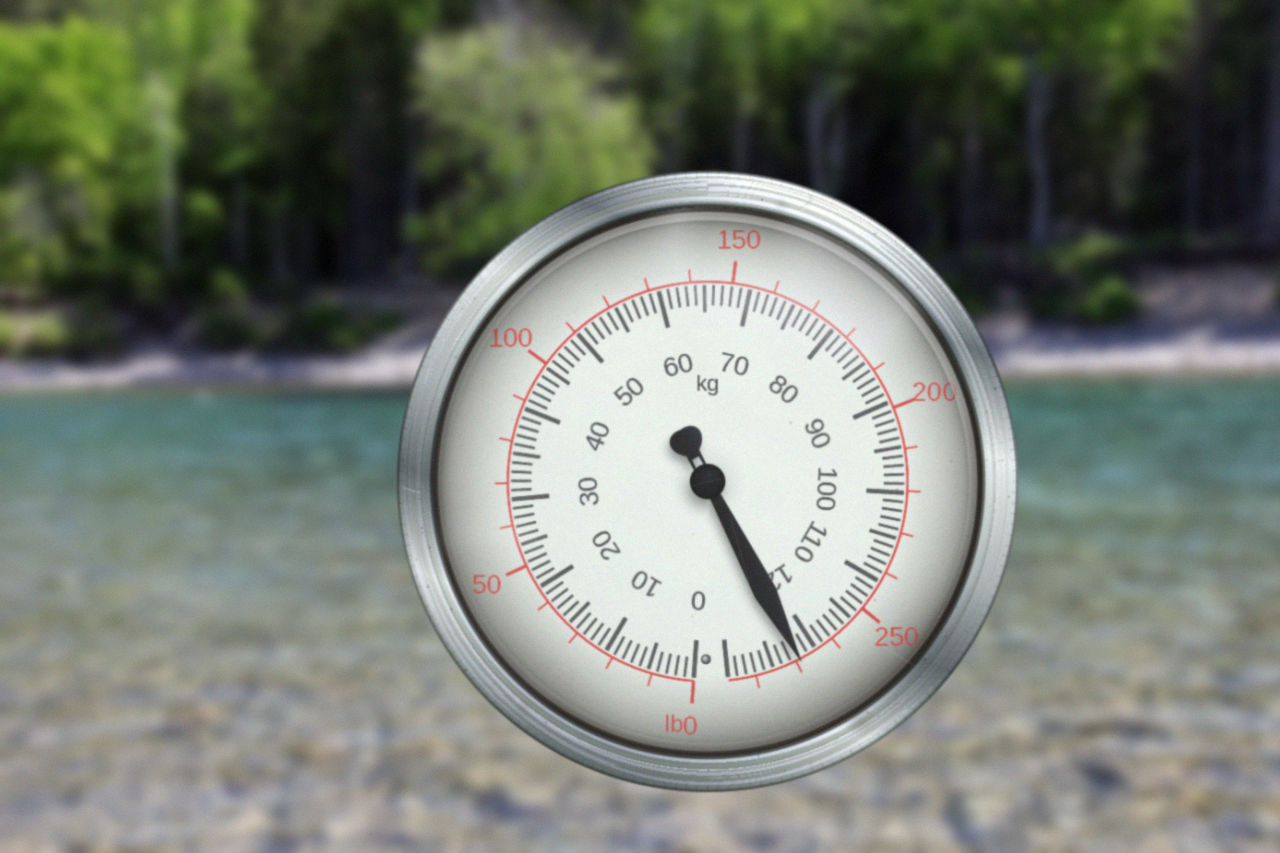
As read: 122
